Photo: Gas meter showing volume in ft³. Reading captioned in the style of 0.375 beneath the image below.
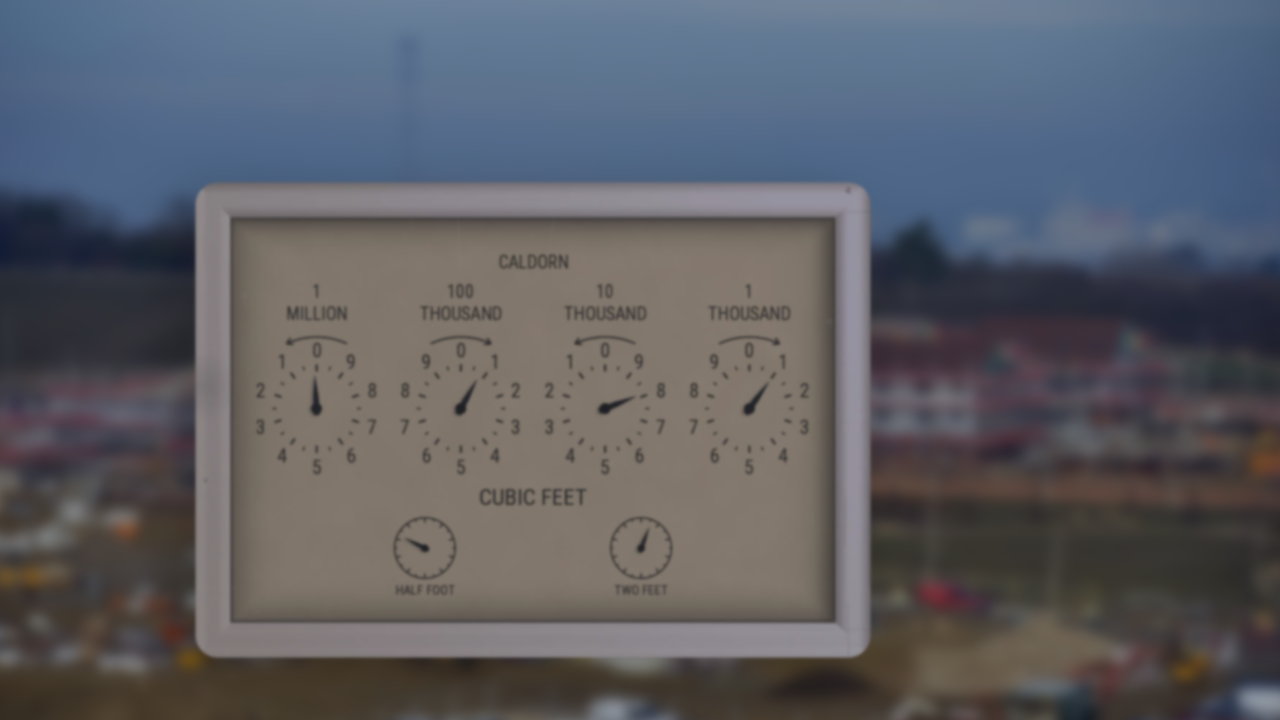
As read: 8100
